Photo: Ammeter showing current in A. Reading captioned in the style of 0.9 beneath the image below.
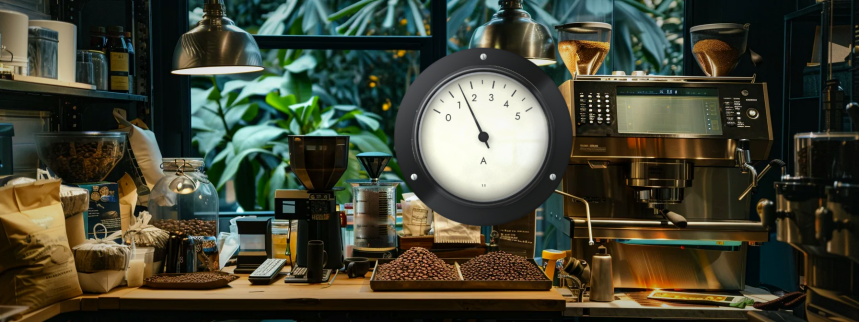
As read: 1.5
